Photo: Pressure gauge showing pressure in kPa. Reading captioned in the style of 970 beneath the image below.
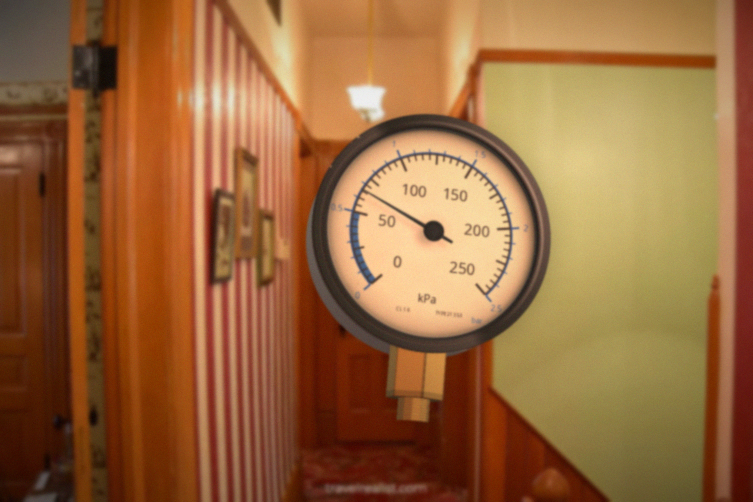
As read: 65
